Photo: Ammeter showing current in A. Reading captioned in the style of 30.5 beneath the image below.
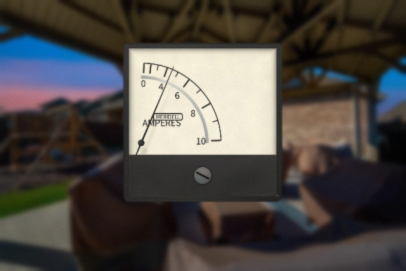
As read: 4.5
